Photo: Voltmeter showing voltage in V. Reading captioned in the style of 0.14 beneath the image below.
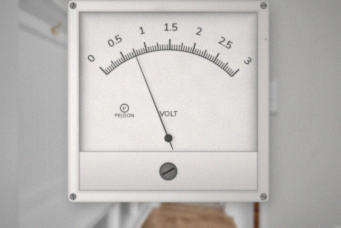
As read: 0.75
